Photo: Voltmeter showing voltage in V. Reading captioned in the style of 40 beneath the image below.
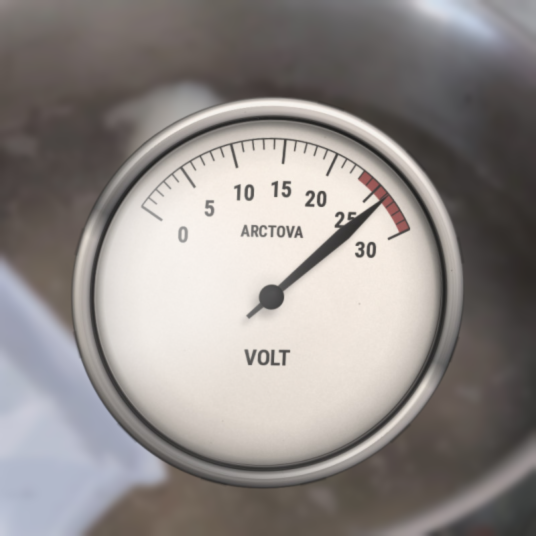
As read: 26
